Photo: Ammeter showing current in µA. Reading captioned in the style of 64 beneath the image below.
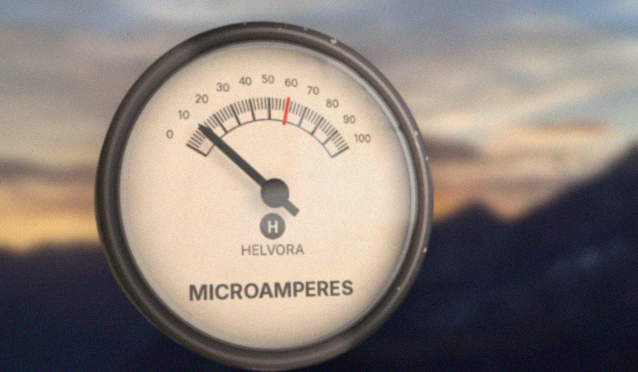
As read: 10
